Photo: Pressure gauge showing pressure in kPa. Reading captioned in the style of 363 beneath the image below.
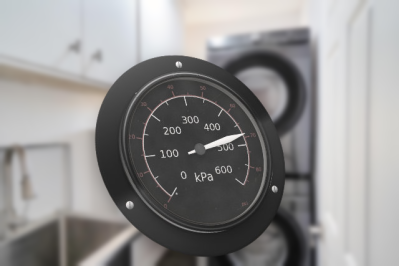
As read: 475
